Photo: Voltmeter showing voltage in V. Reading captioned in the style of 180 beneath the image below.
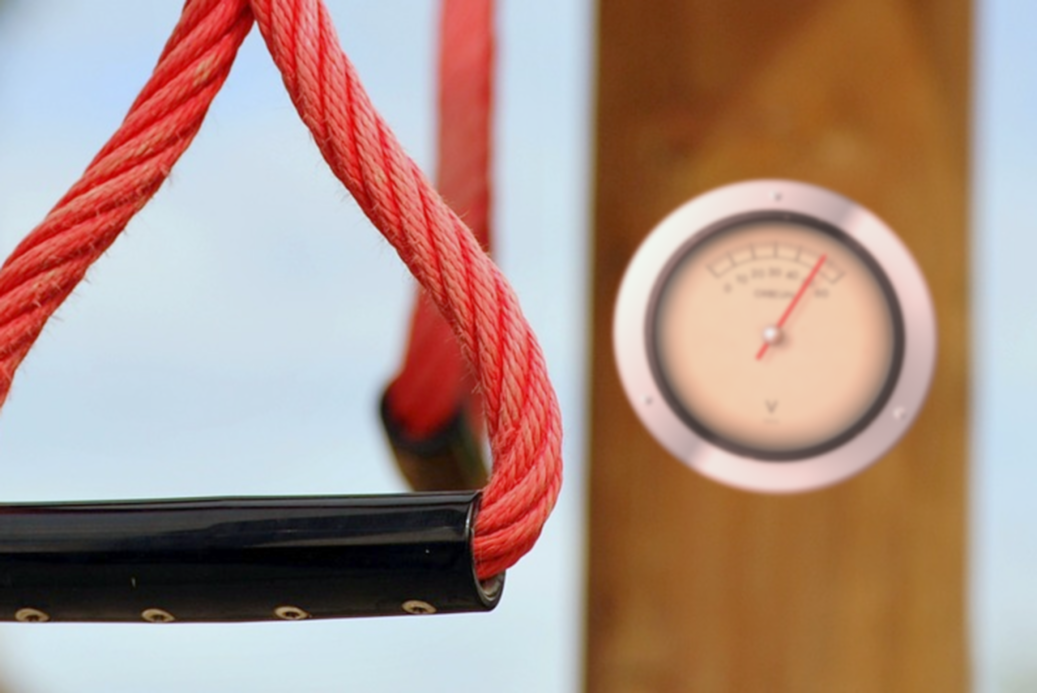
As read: 50
